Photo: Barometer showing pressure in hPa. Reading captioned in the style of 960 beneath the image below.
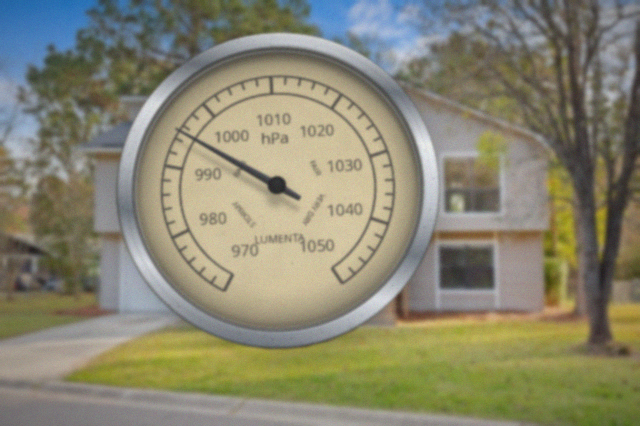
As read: 995
